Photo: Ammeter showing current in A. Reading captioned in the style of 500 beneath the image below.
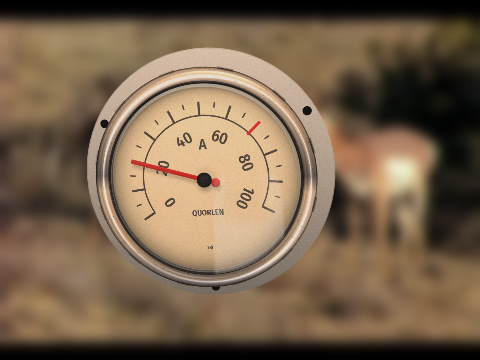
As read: 20
